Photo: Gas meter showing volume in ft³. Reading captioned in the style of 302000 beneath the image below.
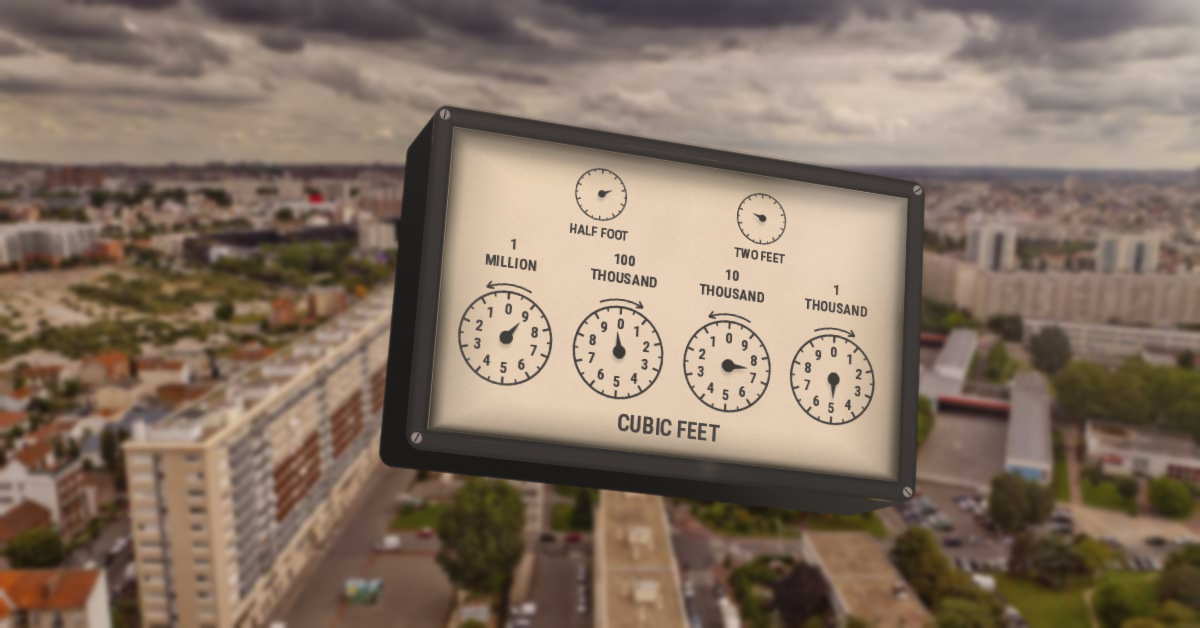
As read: 897500
